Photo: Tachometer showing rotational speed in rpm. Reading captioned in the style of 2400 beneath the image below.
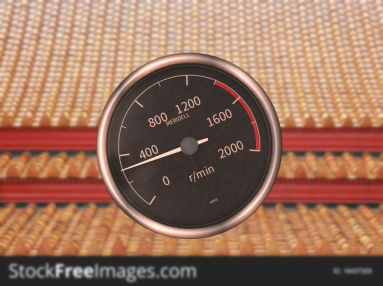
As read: 300
